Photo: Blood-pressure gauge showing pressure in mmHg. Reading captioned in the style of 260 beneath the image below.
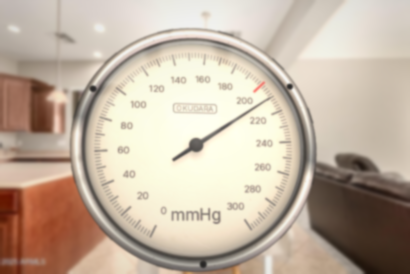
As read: 210
